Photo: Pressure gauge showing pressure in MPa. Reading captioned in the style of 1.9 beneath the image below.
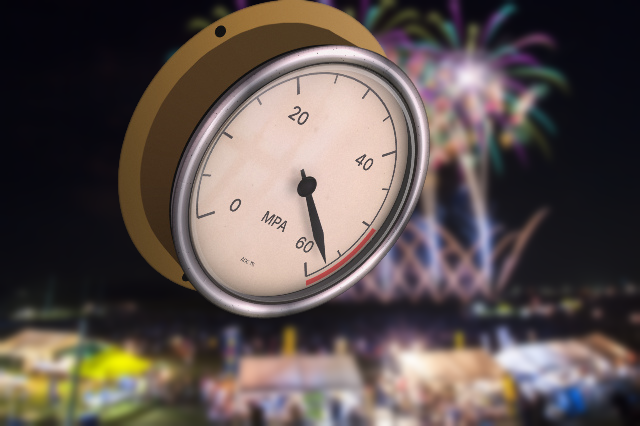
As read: 57.5
